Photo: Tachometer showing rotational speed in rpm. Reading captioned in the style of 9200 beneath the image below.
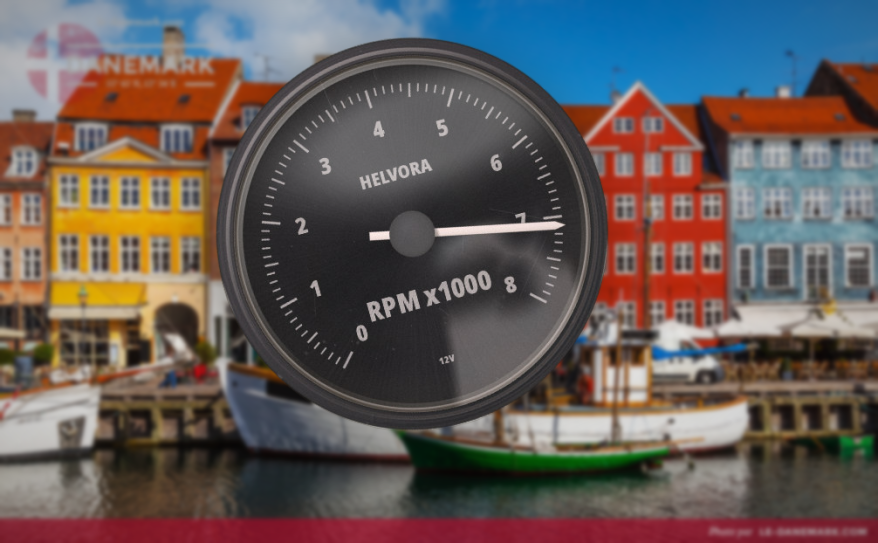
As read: 7100
